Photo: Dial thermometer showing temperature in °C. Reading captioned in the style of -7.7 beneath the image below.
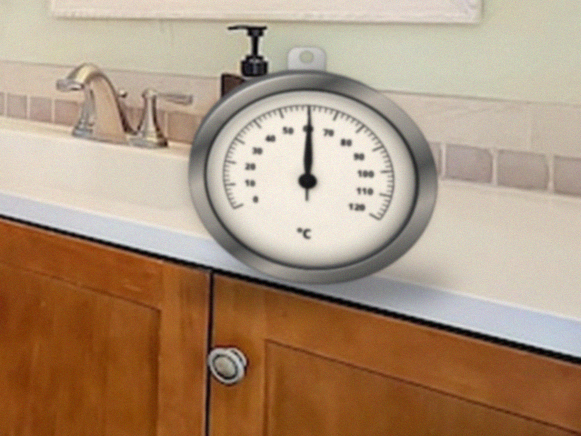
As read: 60
